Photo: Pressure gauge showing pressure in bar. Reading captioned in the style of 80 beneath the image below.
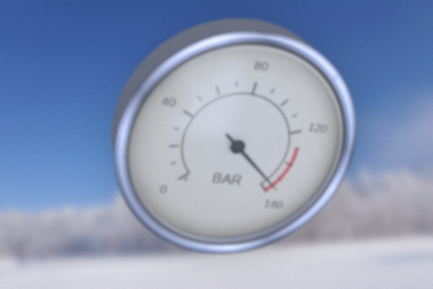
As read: 155
